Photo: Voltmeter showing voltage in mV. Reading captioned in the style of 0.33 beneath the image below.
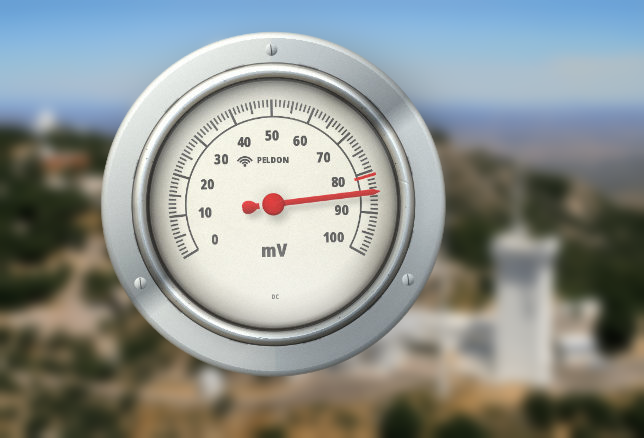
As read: 85
